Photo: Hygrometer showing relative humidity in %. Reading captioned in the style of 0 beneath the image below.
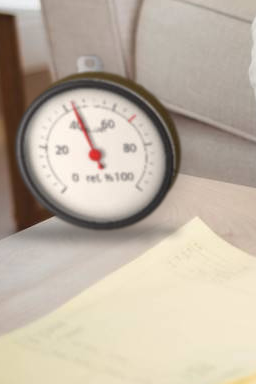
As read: 44
